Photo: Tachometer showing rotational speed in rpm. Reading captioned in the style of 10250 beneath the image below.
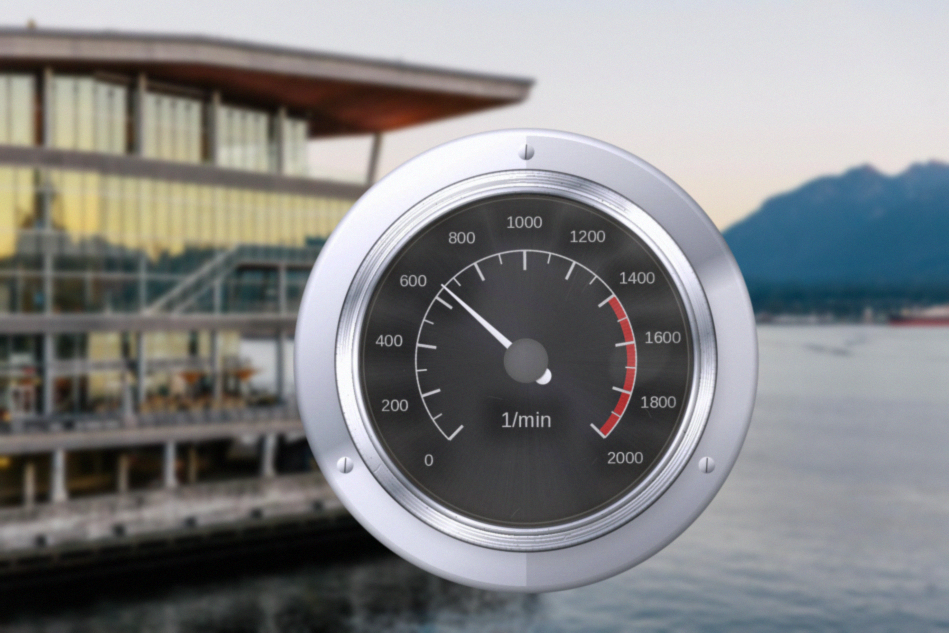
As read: 650
